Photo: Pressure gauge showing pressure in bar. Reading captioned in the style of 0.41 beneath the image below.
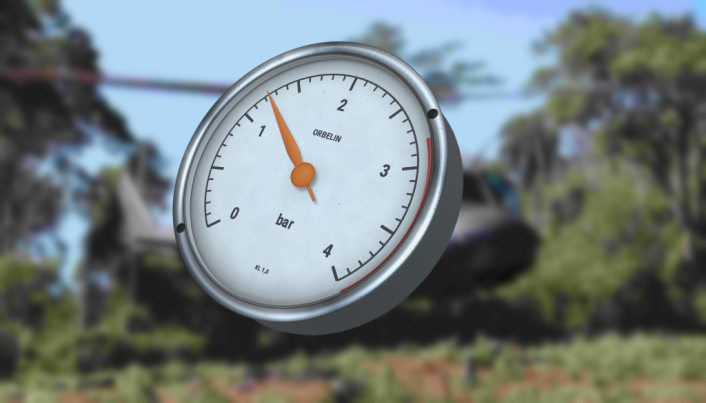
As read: 1.25
